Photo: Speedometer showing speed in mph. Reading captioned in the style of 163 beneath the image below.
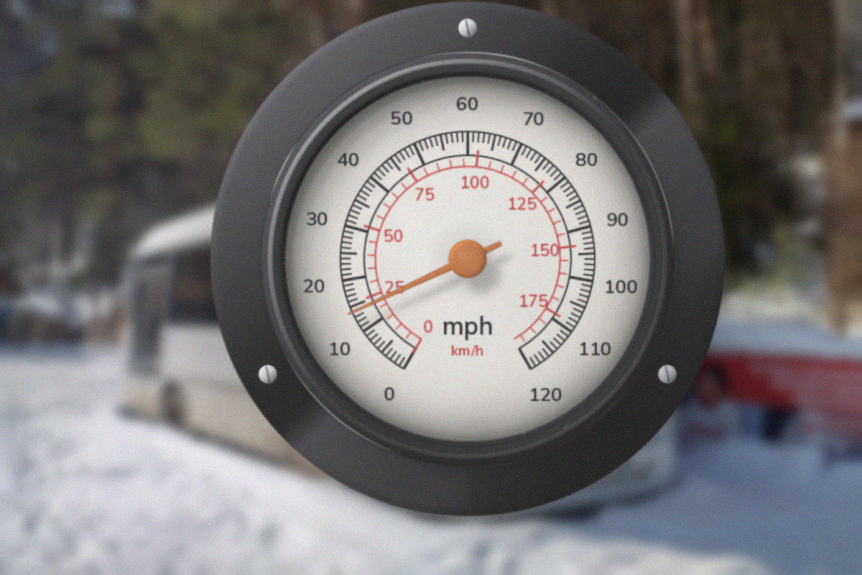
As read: 14
